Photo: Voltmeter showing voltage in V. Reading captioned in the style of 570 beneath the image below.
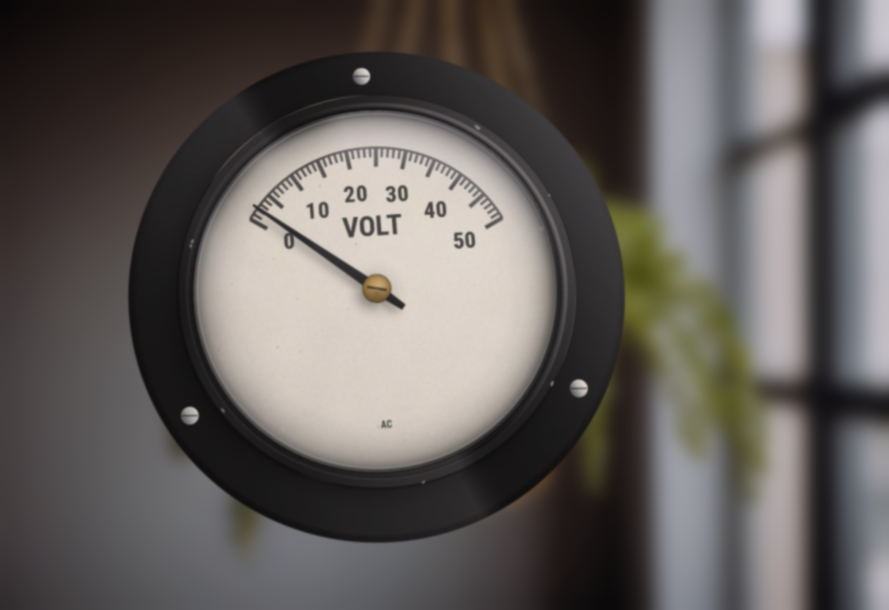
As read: 2
